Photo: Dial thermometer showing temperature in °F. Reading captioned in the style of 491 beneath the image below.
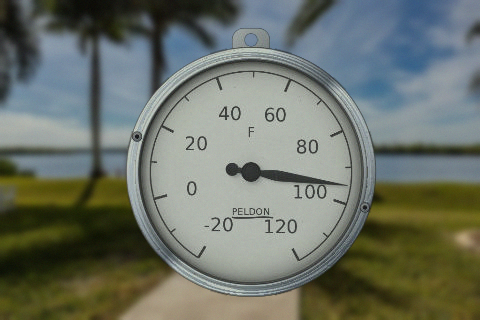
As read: 95
